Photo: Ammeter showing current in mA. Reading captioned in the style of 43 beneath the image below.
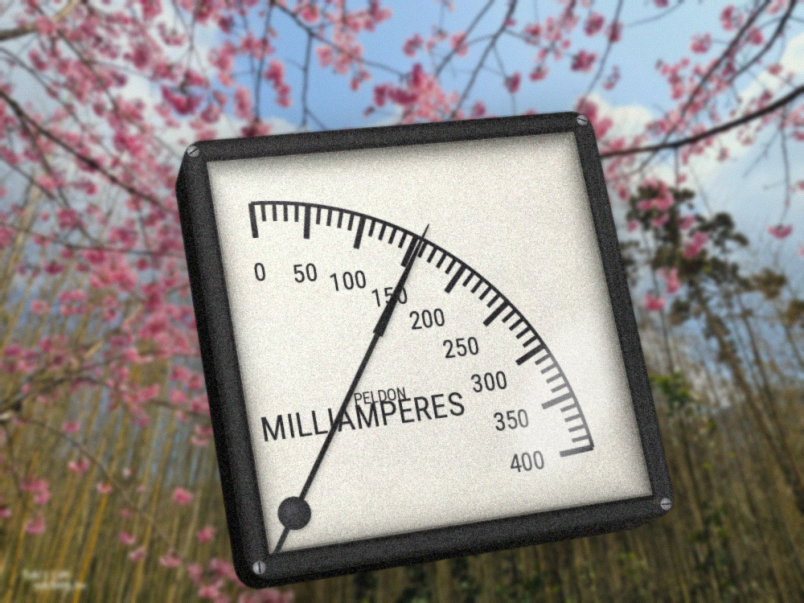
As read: 155
